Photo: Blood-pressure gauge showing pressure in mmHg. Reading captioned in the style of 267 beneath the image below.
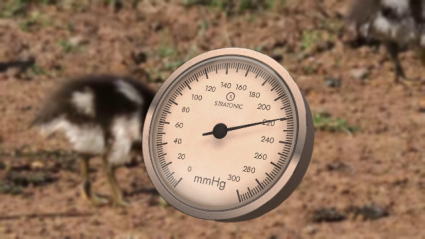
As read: 220
